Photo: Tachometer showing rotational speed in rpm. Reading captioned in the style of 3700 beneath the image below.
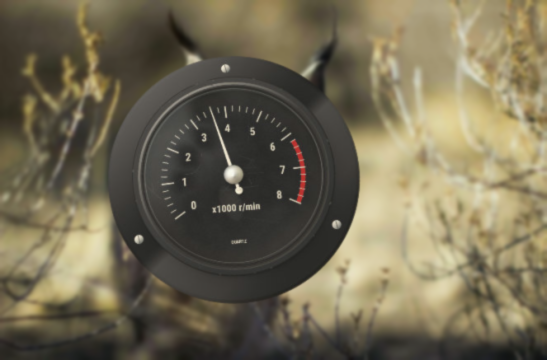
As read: 3600
